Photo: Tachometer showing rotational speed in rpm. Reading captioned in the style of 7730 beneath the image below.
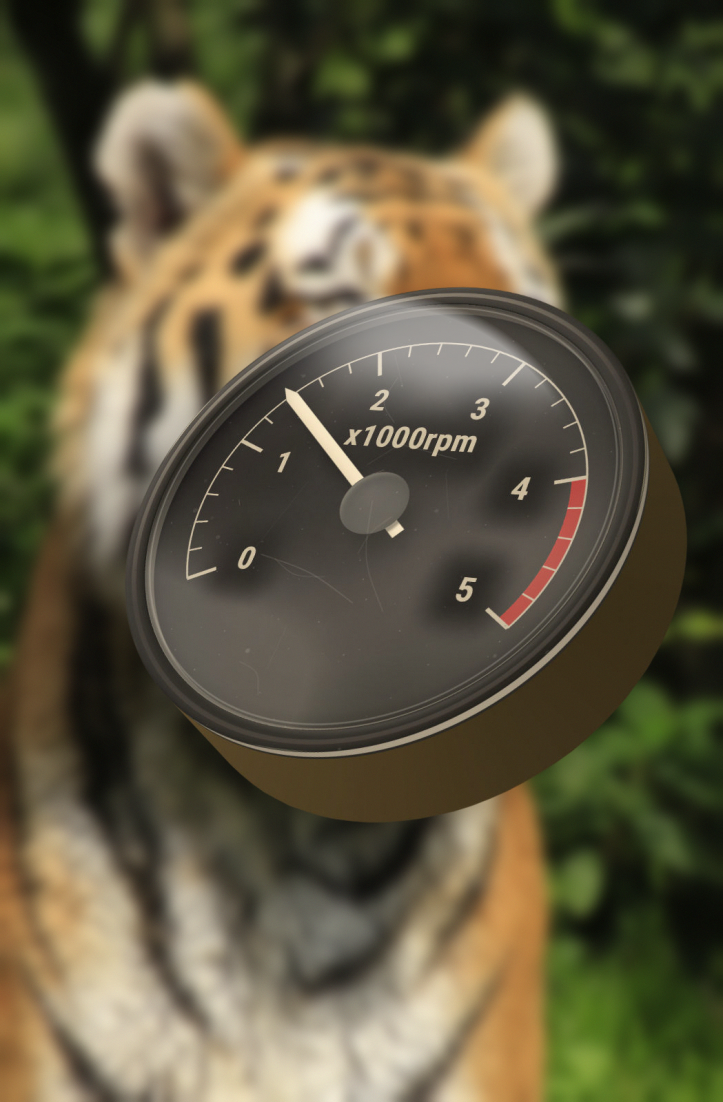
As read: 1400
